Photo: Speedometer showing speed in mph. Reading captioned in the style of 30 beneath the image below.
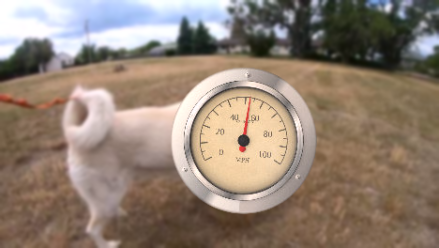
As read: 52.5
